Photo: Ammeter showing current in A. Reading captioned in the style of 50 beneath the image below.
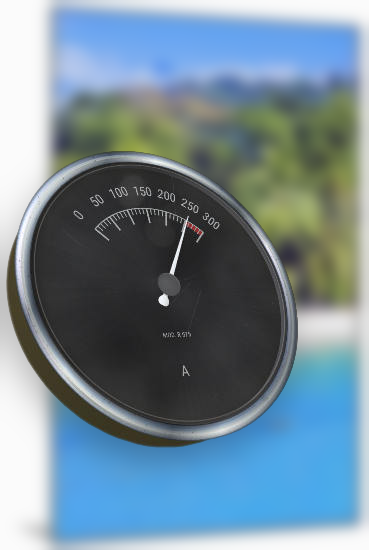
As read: 250
